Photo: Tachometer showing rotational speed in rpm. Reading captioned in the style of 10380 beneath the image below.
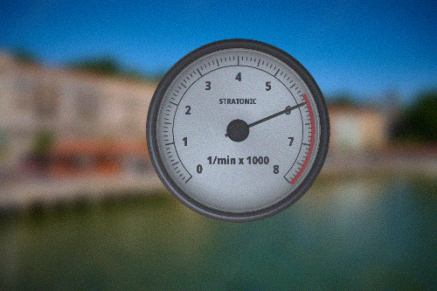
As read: 6000
